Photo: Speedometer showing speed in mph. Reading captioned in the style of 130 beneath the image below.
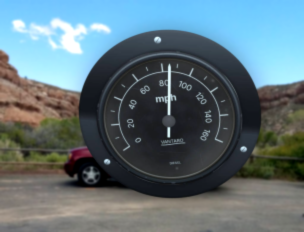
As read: 85
